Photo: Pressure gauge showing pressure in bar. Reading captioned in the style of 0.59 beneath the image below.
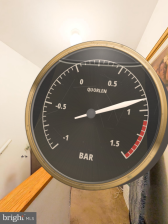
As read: 0.9
